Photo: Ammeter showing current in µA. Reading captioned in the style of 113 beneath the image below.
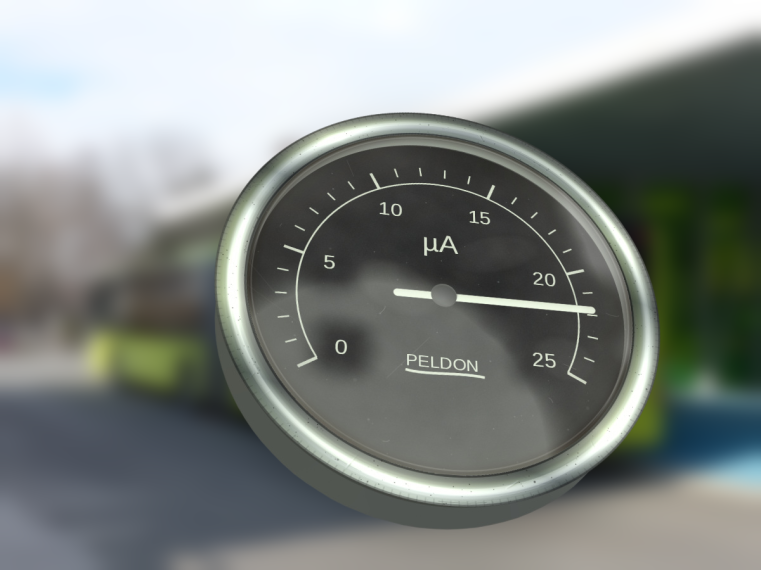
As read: 22
